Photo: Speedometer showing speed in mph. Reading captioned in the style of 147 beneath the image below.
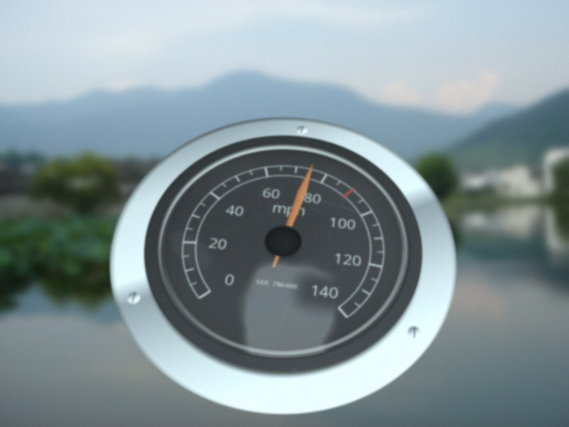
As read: 75
